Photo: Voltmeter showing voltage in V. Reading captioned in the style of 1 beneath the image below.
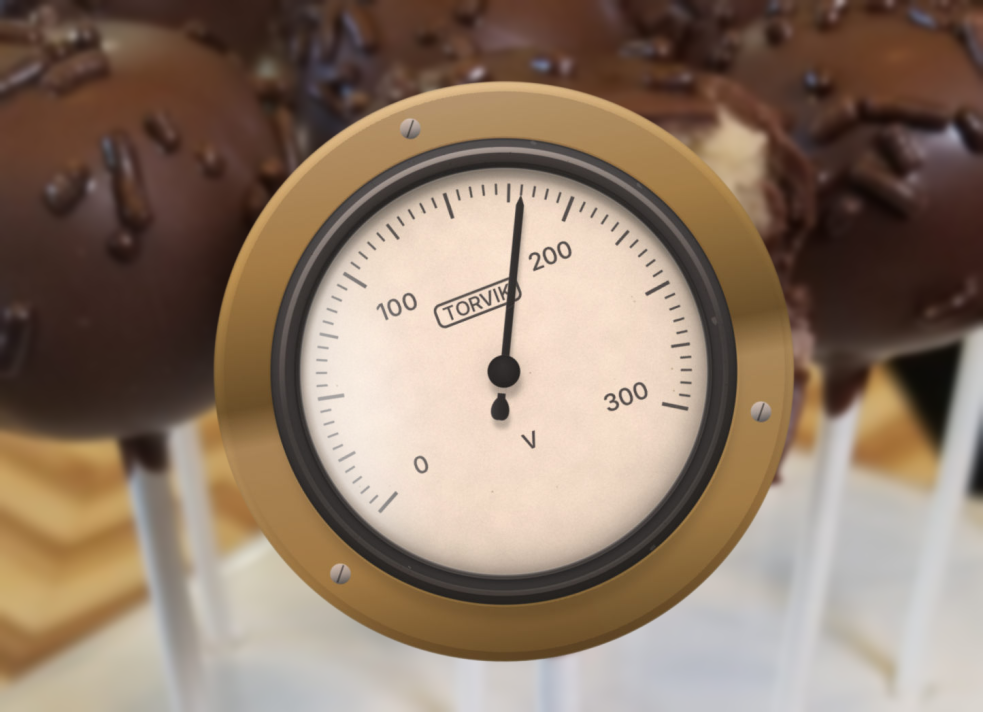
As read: 180
